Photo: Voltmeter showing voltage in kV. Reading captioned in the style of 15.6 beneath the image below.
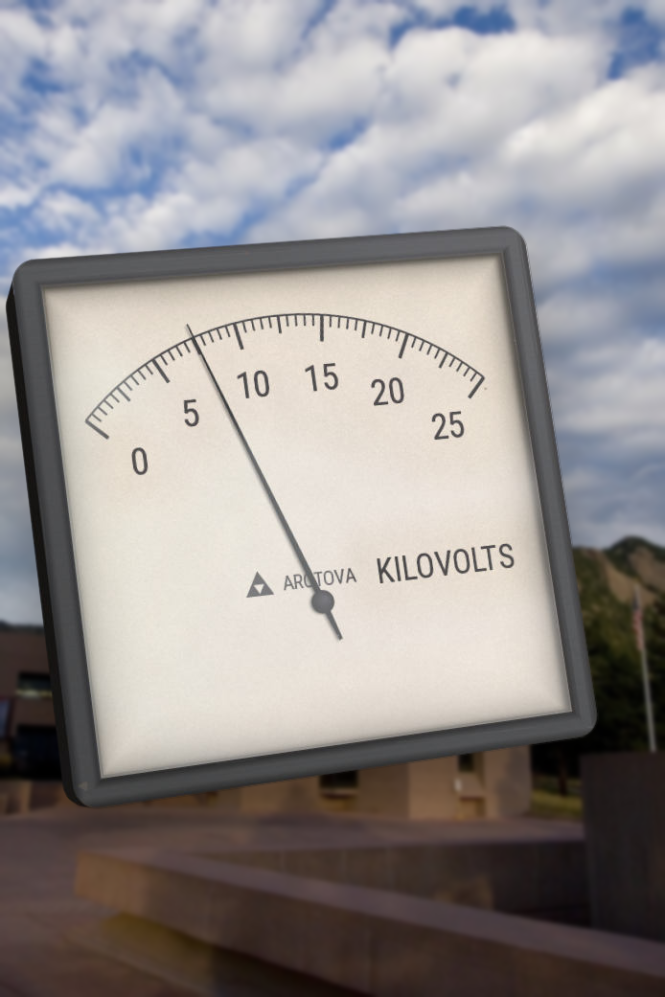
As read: 7.5
